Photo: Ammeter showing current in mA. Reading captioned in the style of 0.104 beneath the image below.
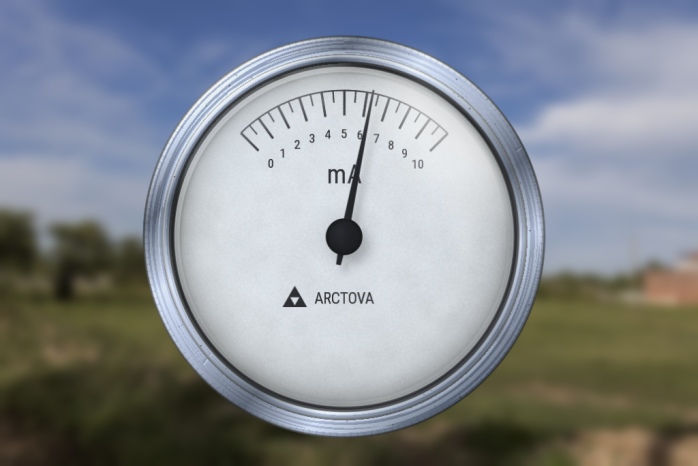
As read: 6.25
